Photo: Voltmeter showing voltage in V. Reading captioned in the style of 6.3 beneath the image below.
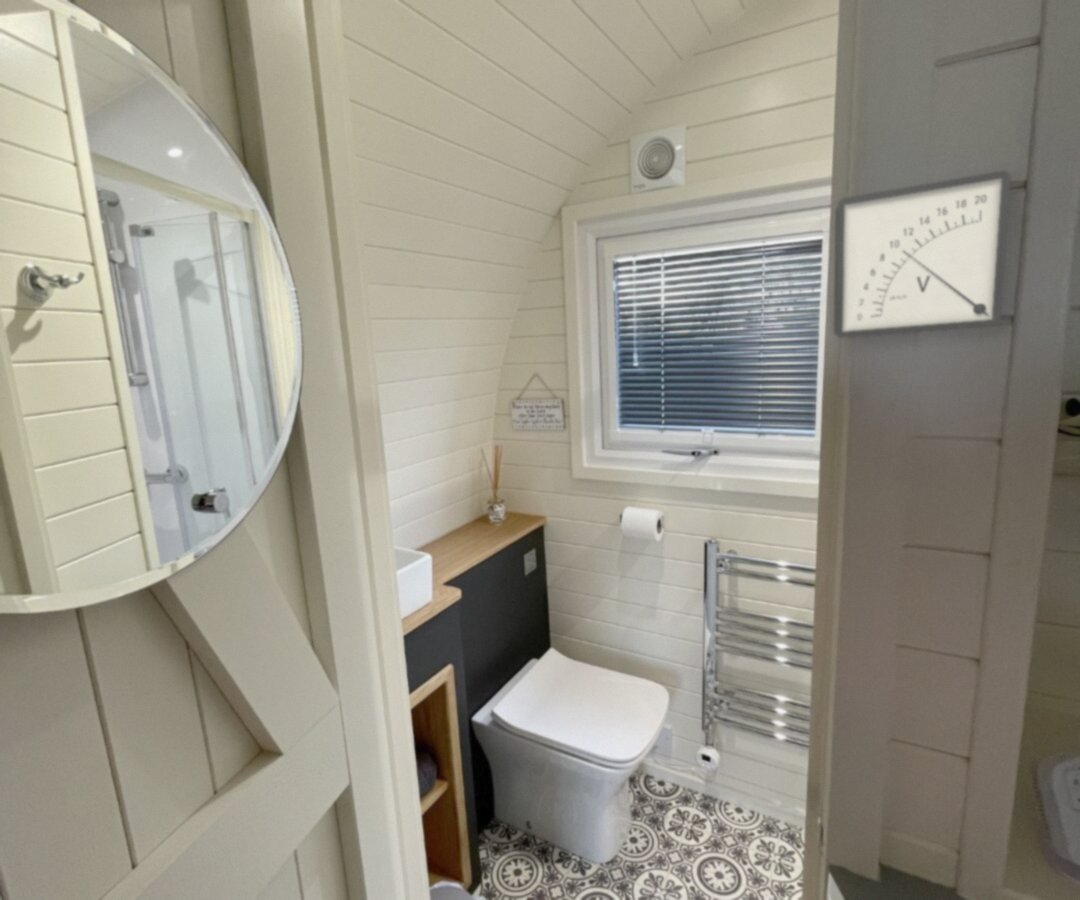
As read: 10
